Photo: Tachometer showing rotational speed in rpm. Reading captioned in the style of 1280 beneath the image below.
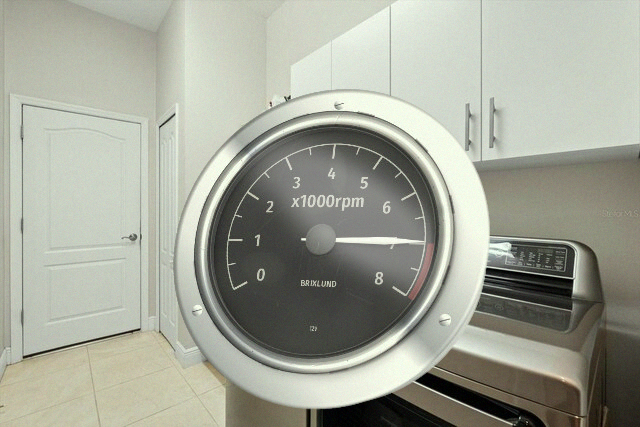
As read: 7000
